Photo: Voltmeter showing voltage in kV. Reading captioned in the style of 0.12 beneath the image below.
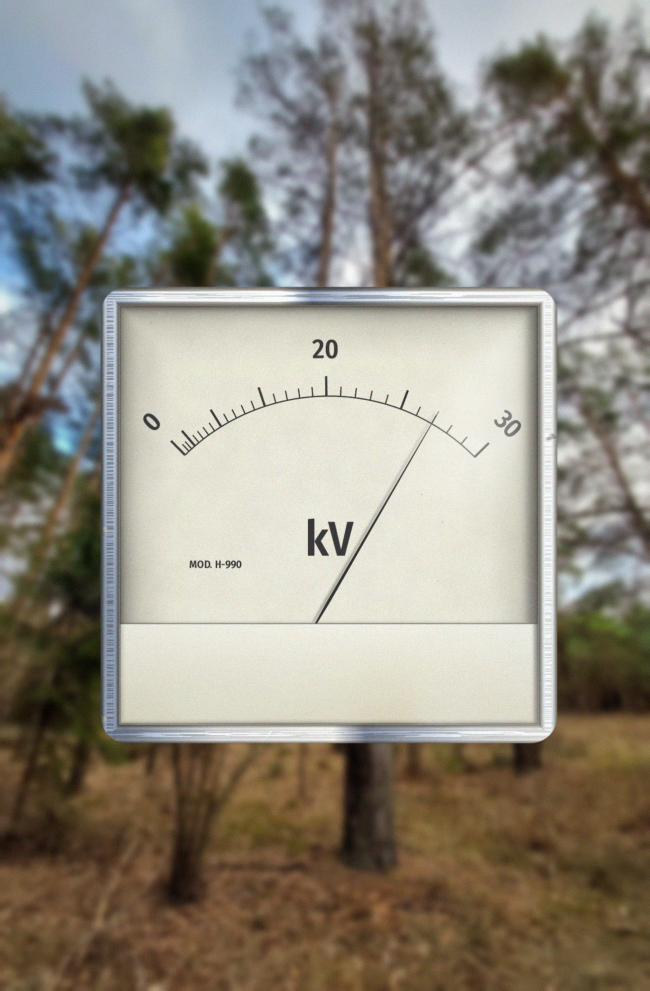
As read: 27
